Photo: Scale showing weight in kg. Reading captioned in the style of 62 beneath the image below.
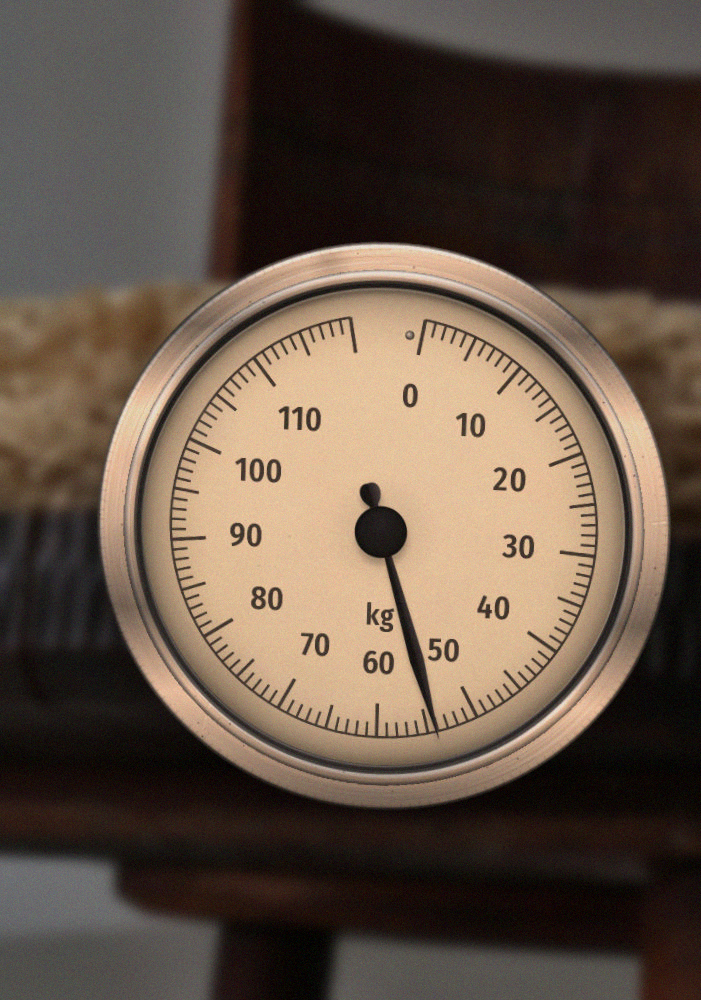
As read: 54
